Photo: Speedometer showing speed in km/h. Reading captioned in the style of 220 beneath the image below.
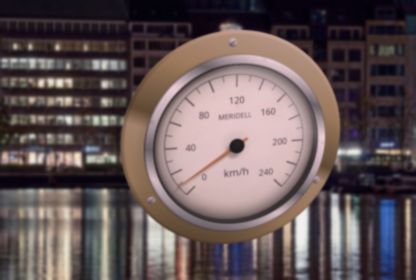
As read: 10
